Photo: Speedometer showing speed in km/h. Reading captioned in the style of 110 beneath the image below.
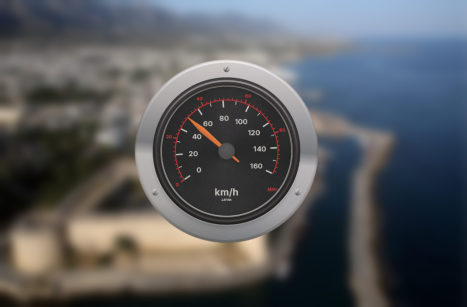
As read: 50
